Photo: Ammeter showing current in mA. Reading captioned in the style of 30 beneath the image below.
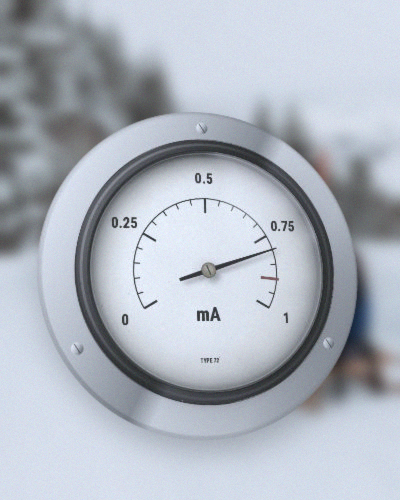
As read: 0.8
